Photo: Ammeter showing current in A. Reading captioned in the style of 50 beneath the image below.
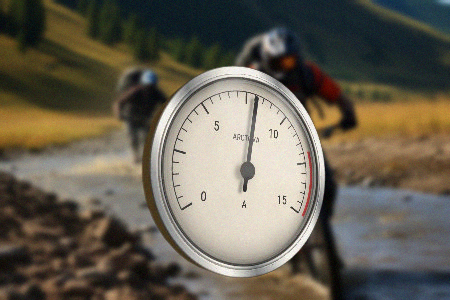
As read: 8
